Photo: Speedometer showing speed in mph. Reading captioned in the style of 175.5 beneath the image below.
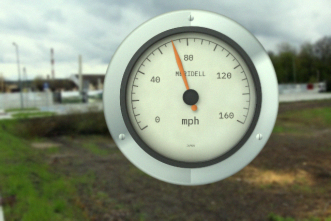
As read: 70
